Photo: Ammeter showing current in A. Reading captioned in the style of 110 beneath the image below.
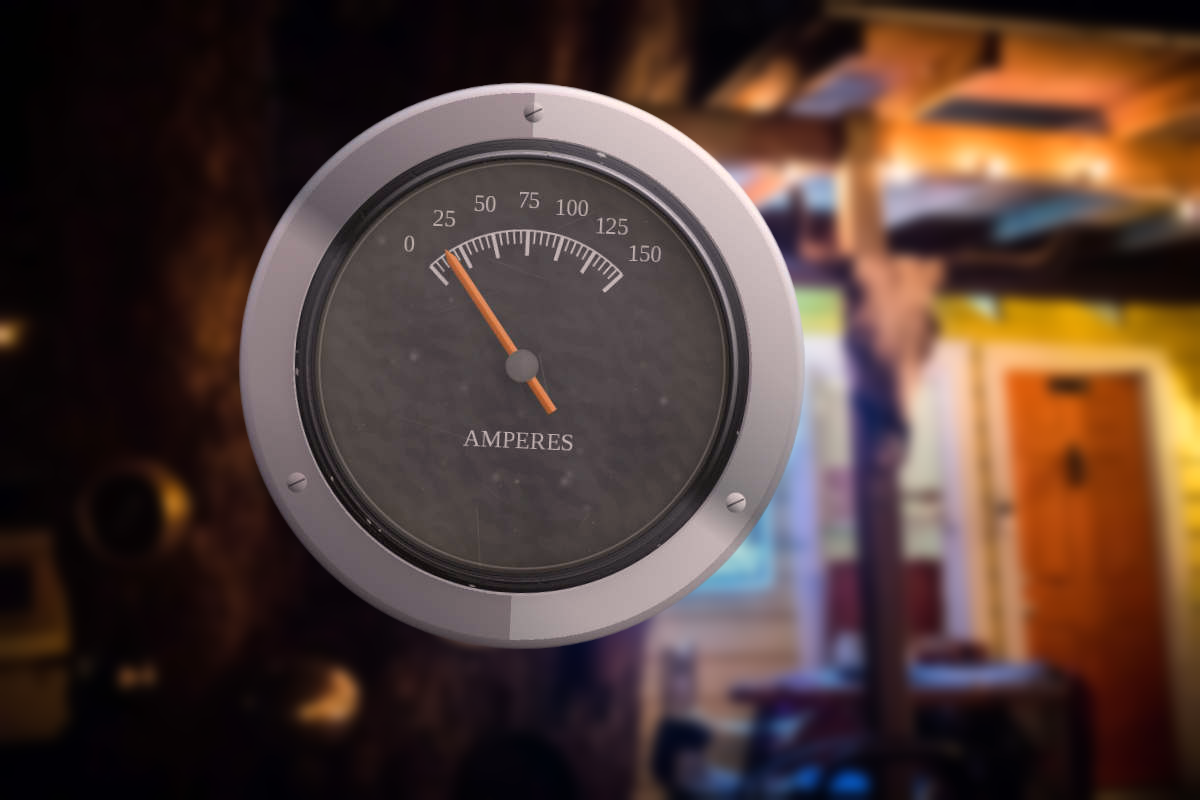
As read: 15
